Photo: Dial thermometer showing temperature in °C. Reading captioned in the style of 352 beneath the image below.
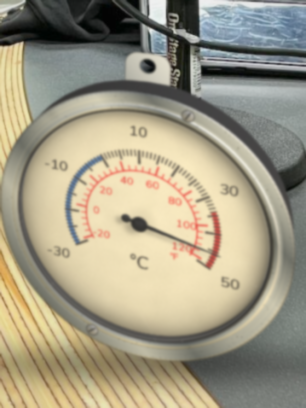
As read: 45
